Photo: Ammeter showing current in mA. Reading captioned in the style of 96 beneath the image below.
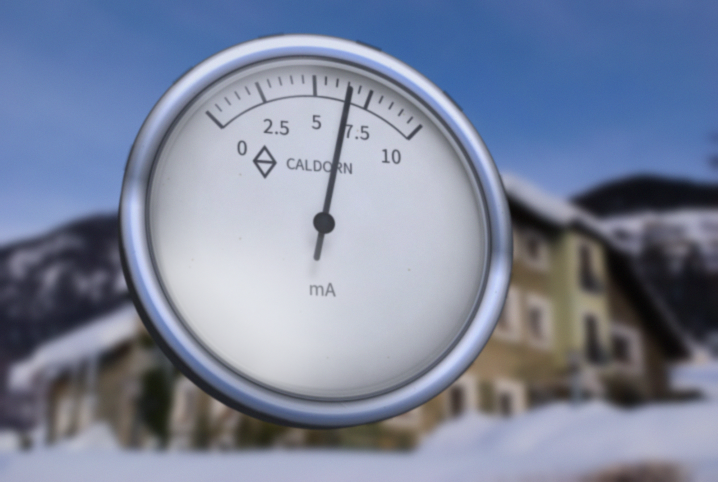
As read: 6.5
